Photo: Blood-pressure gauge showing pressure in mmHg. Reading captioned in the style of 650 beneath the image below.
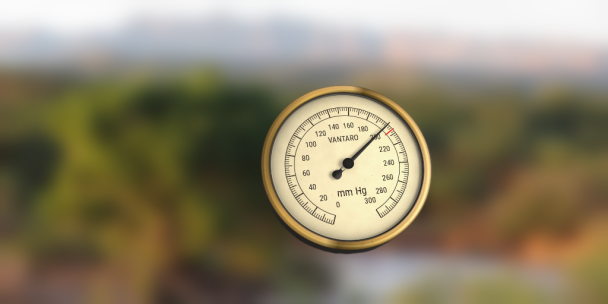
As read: 200
